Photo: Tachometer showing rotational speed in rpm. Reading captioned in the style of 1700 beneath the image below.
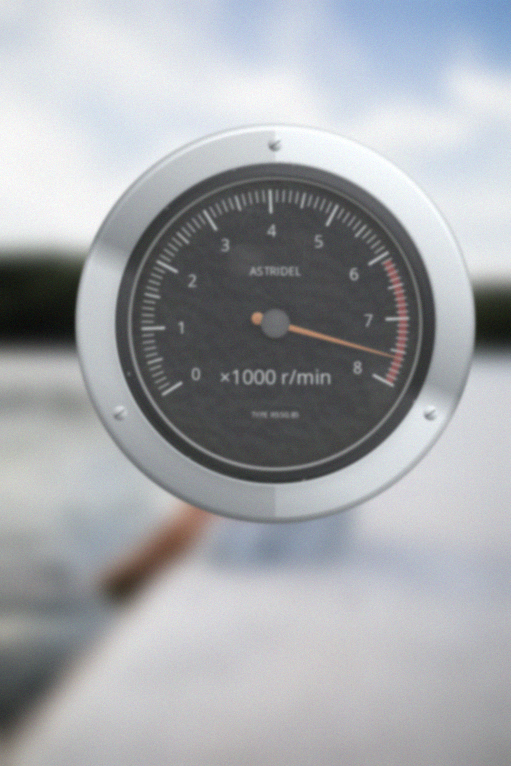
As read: 7600
